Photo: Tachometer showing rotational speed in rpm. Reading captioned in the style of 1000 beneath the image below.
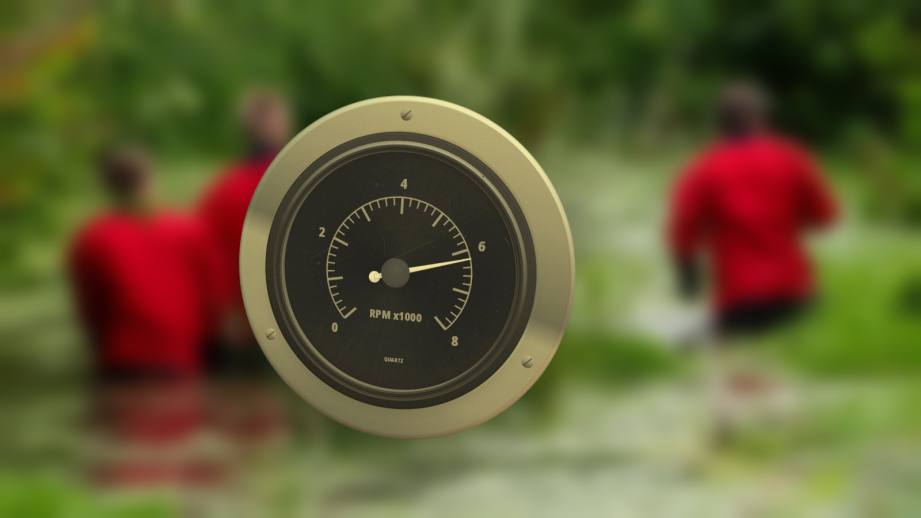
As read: 6200
